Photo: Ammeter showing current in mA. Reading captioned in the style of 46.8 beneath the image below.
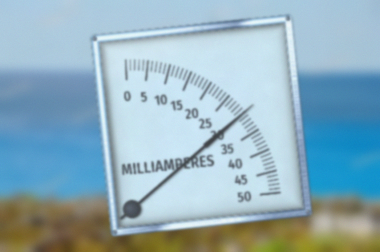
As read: 30
